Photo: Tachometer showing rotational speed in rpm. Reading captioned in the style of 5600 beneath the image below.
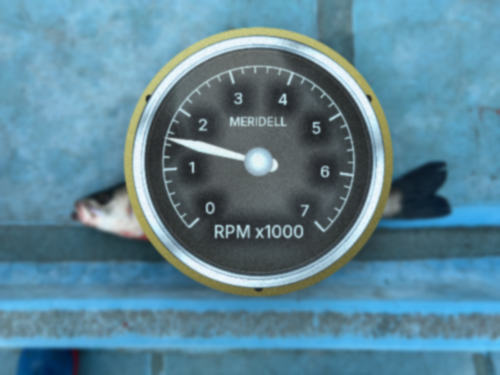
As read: 1500
